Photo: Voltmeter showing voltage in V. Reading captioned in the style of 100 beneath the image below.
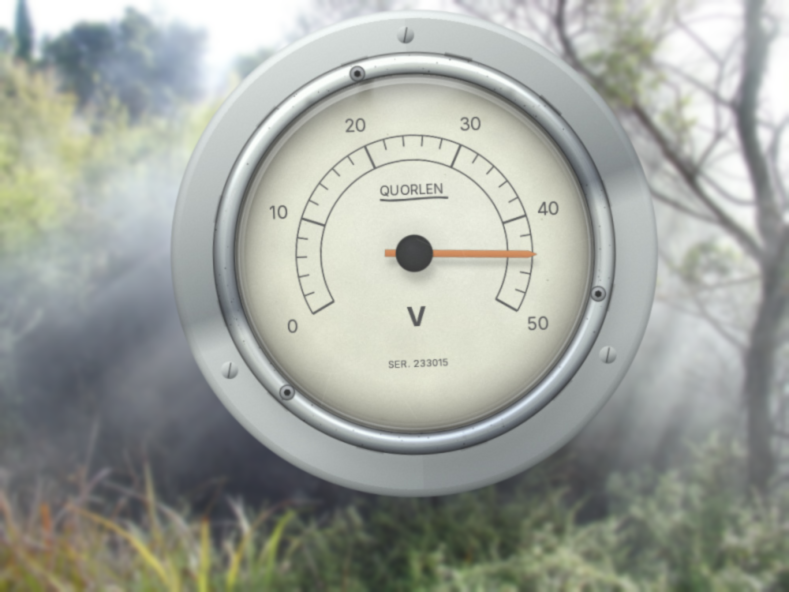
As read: 44
